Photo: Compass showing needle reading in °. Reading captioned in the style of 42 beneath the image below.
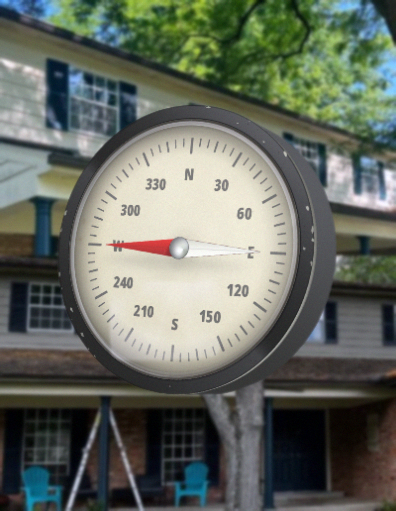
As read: 270
